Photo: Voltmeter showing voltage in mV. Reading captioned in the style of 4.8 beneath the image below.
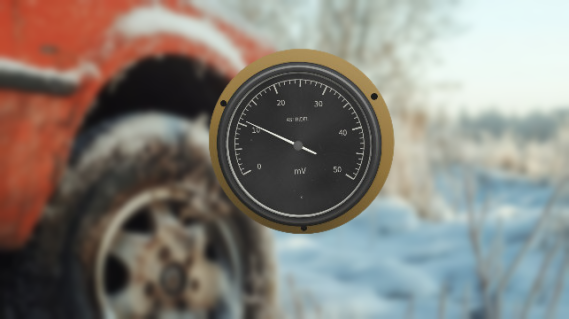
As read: 11
